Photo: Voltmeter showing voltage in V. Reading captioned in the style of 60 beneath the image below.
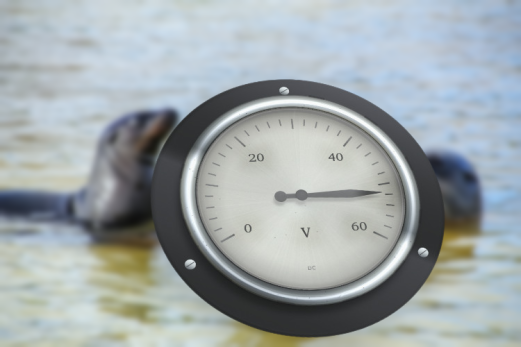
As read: 52
